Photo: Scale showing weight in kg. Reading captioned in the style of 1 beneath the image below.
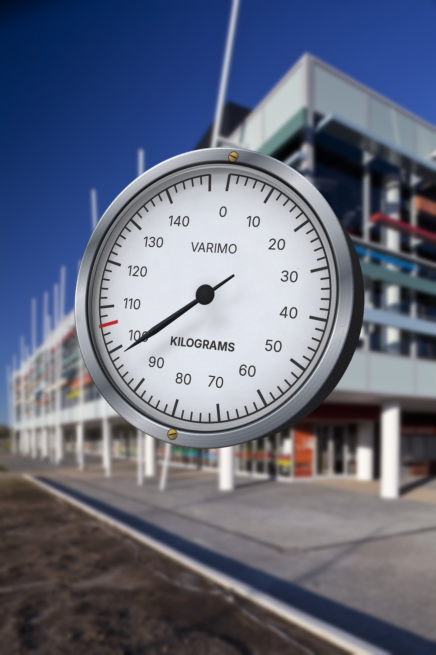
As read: 98
